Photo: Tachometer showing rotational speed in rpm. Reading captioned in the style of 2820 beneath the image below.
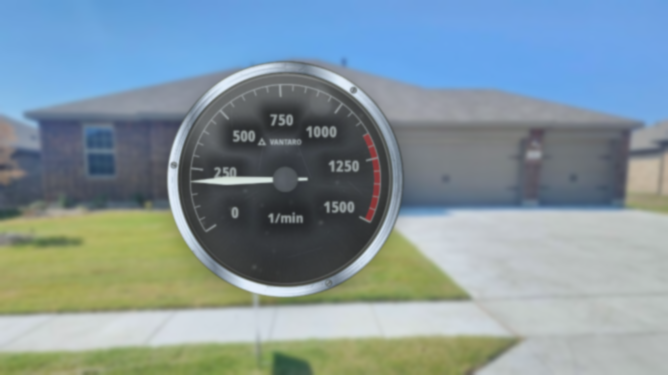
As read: 200
